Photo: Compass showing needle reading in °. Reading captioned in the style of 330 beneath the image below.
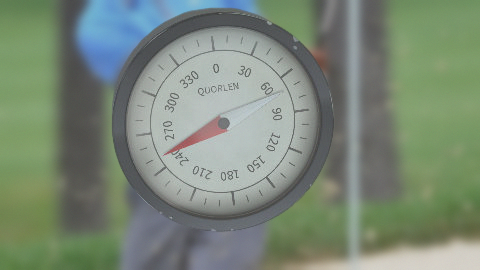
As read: 250
